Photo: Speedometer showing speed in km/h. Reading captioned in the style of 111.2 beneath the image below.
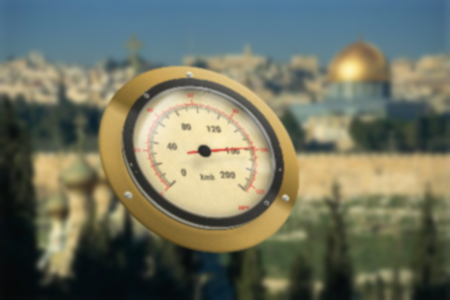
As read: 160
